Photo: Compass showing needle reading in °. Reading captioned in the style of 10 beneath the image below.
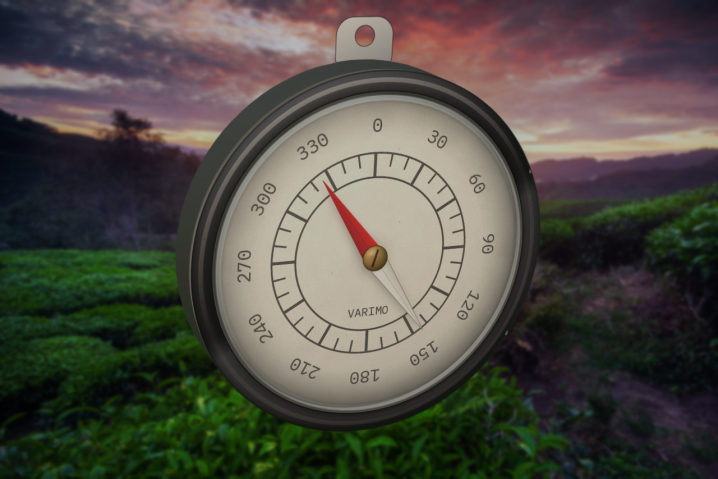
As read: 325
